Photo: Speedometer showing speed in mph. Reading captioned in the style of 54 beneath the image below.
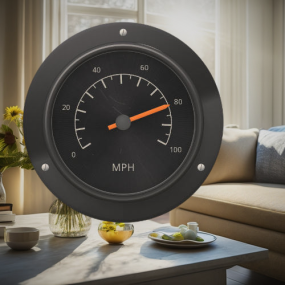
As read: 80
